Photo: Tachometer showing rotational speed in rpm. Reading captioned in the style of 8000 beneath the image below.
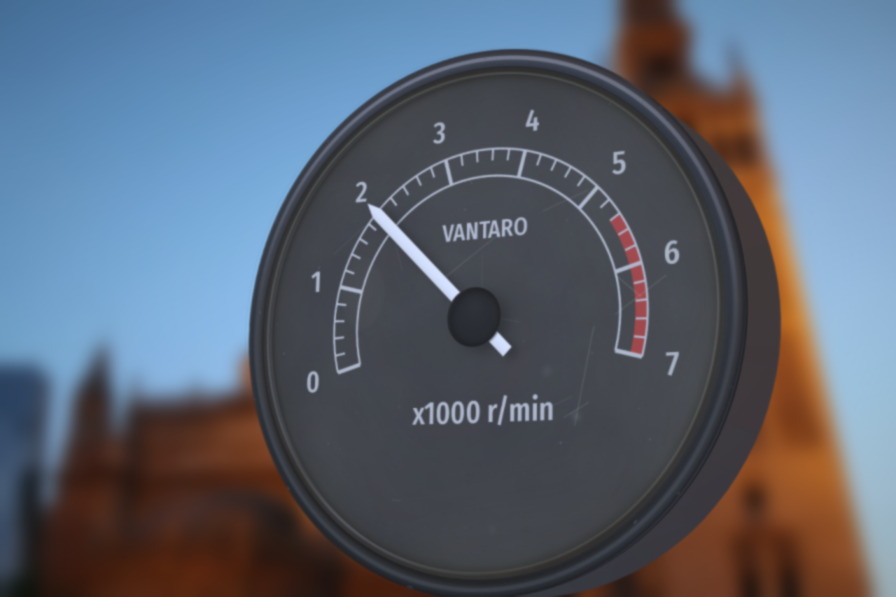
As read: 2000
